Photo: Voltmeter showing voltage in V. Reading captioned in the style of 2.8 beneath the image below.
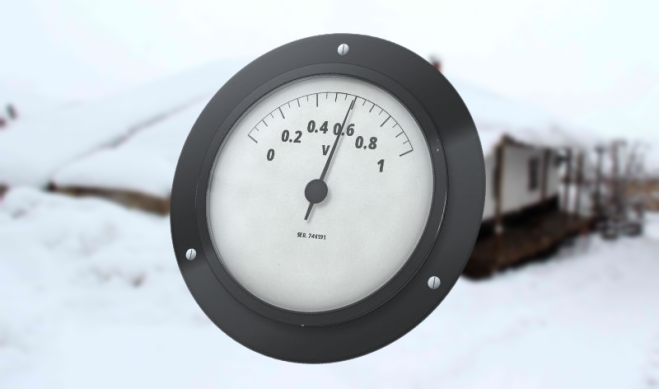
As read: 0.6
